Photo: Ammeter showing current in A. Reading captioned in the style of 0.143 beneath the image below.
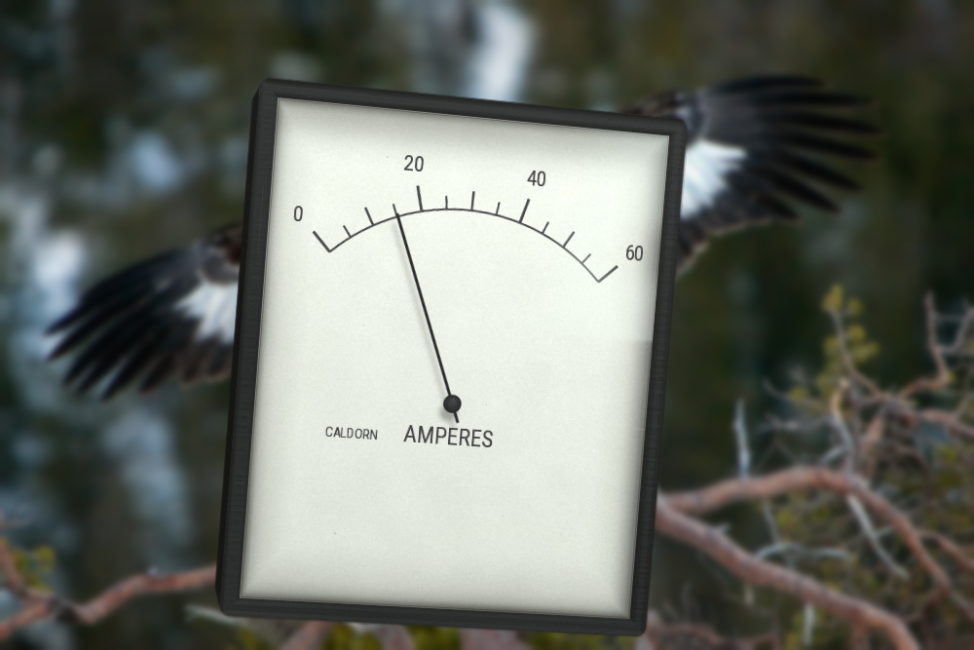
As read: 15
